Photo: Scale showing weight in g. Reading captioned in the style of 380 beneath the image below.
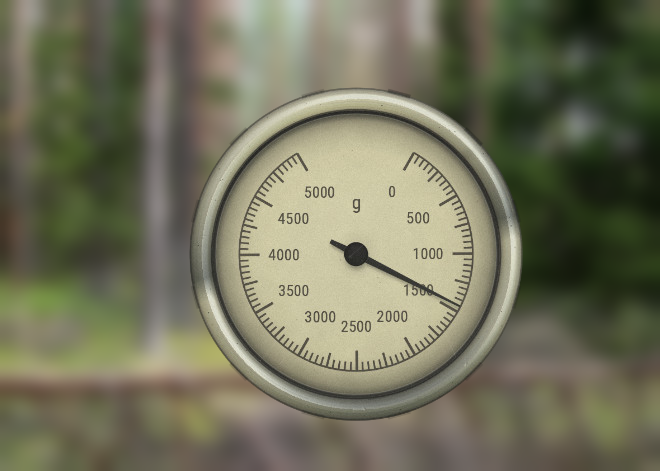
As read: 1450
